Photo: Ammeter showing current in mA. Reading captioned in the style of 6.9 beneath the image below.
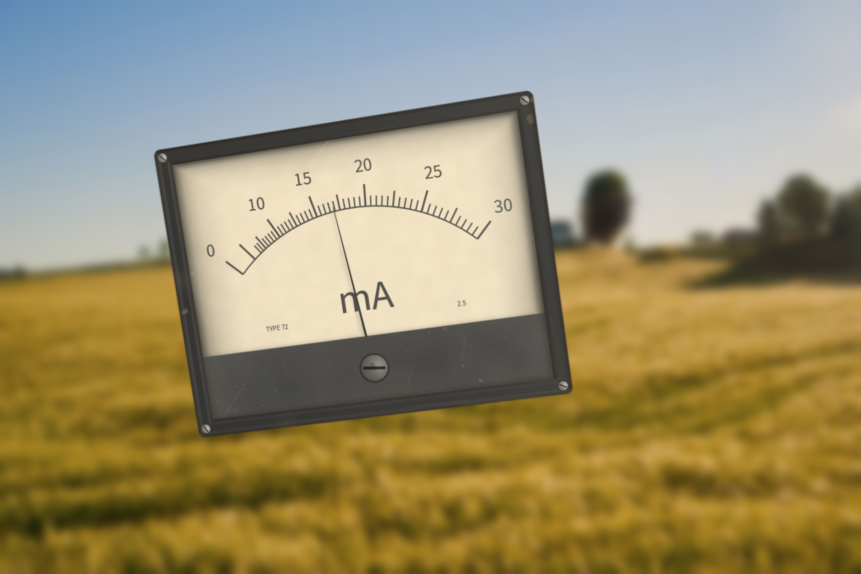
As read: 17
